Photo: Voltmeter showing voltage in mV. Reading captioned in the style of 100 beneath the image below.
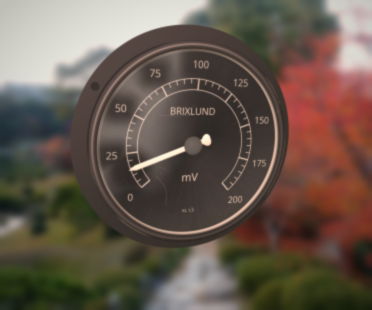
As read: 15
